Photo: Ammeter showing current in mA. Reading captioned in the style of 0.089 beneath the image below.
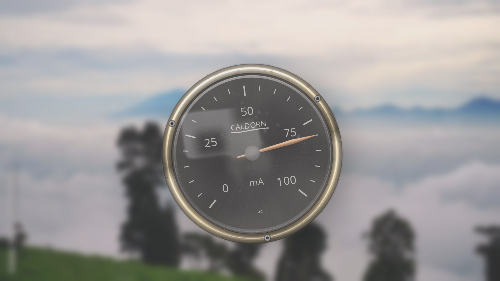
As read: 80
